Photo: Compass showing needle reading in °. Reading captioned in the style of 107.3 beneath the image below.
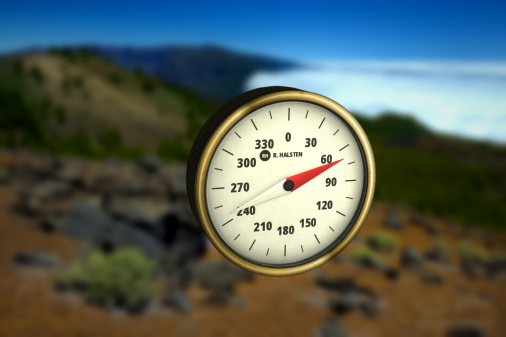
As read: 67.5
